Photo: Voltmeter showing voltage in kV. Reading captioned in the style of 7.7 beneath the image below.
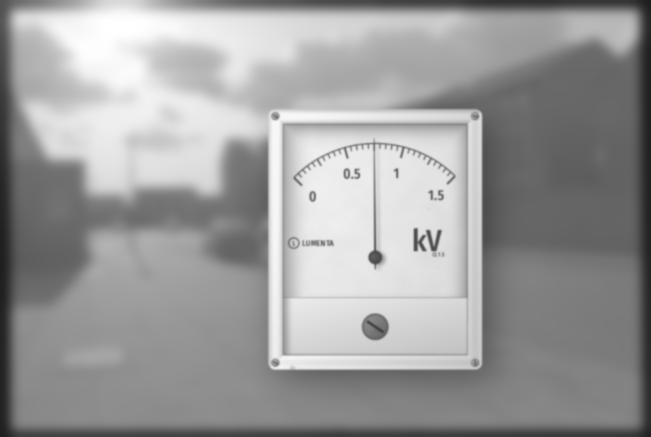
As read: 0.75
